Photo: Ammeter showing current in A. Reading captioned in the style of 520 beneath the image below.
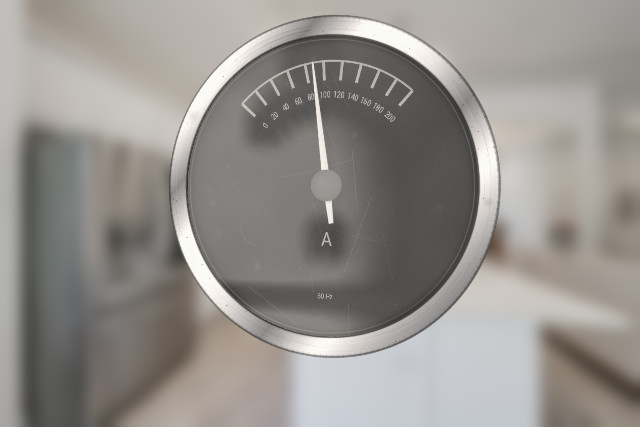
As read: 90
